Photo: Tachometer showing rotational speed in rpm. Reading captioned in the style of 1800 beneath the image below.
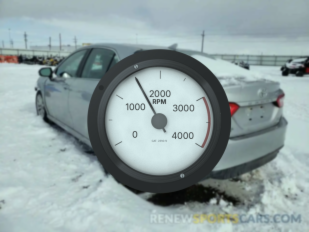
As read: 1500
